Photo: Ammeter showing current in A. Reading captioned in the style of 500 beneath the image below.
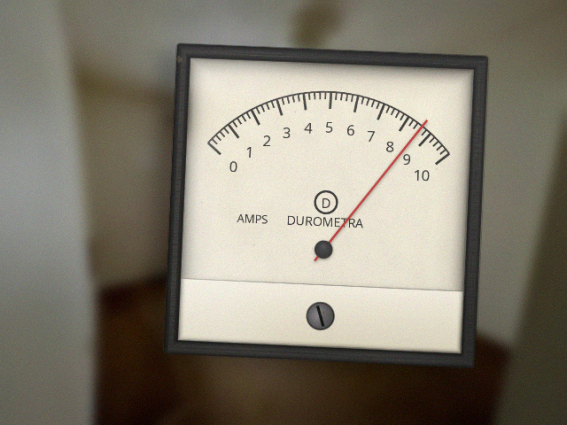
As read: 8.6
